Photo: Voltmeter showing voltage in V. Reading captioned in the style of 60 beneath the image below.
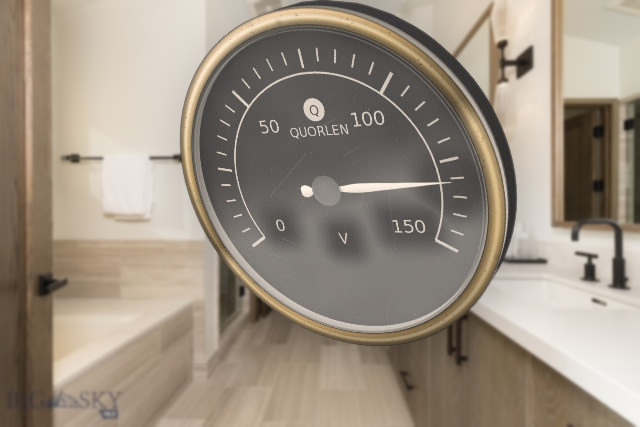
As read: 130
